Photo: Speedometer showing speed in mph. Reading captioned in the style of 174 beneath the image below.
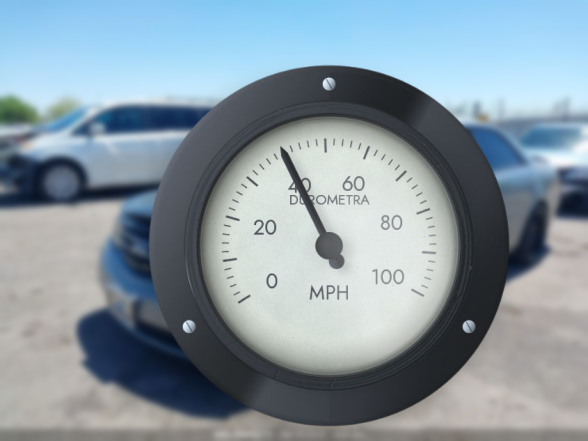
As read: 40
